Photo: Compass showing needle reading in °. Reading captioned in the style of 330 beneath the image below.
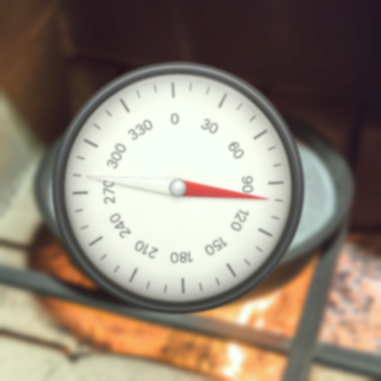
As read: 100
